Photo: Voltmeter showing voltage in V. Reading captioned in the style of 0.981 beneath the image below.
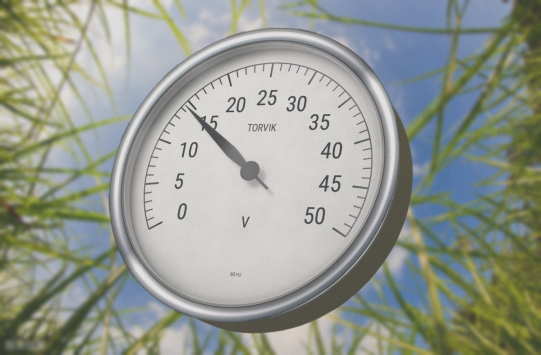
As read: 14.5
